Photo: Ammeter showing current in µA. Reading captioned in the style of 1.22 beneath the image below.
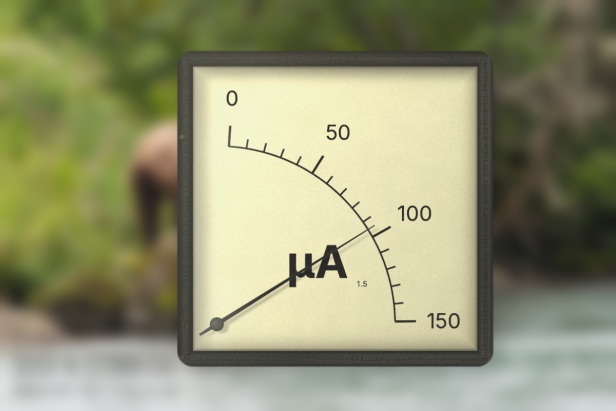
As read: 95
